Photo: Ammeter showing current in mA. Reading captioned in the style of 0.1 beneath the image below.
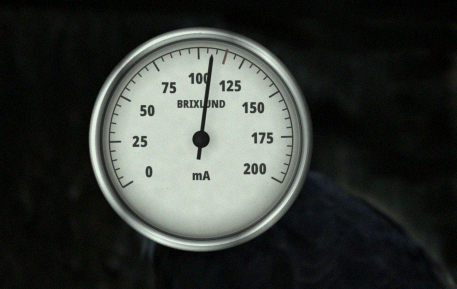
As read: 107.5
